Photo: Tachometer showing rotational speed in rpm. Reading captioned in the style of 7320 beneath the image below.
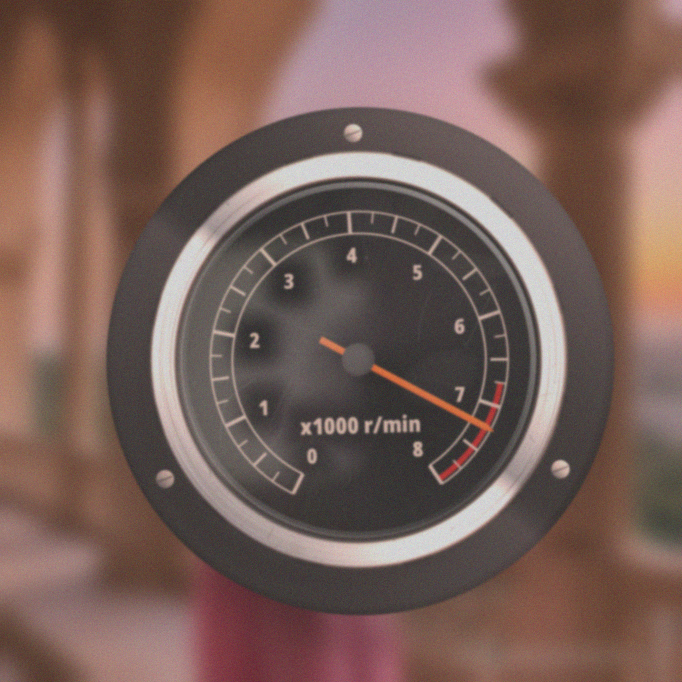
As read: 7250
